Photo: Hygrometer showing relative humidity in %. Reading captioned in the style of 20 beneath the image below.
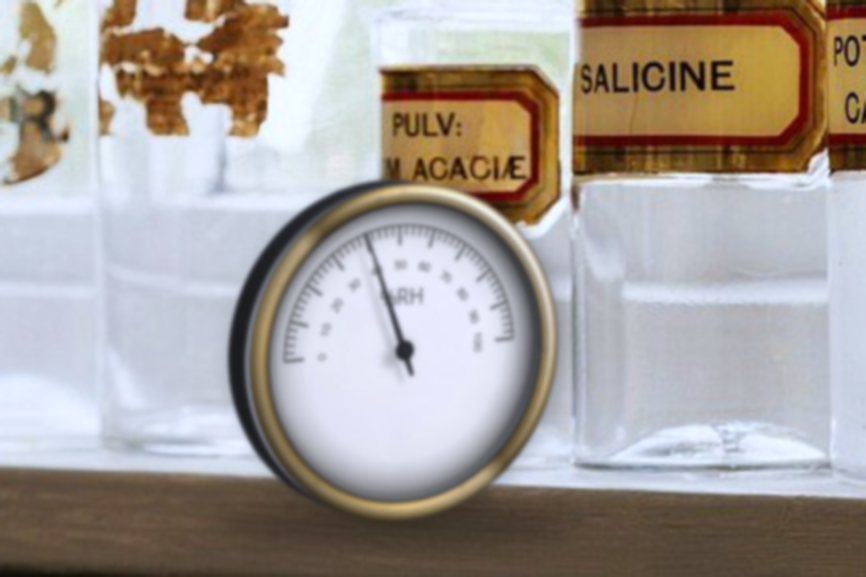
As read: 40
